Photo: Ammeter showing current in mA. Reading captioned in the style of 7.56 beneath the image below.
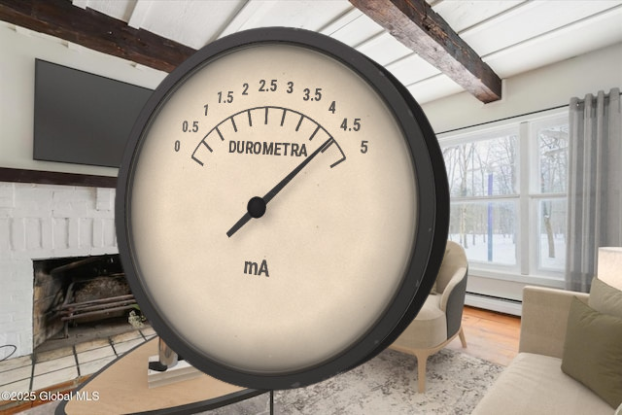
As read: 4.5
